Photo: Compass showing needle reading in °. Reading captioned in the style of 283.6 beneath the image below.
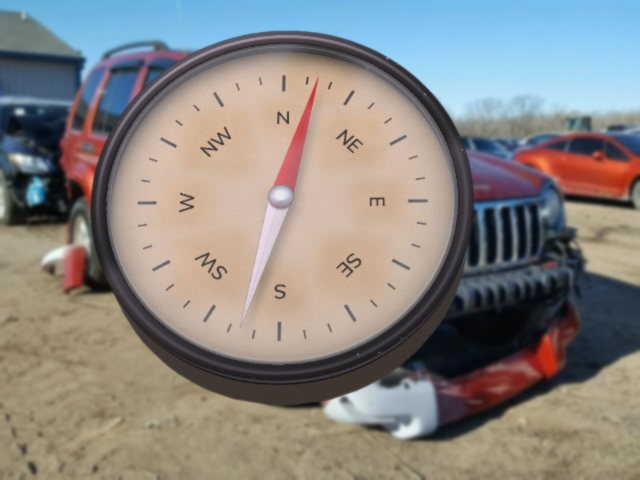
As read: 15
